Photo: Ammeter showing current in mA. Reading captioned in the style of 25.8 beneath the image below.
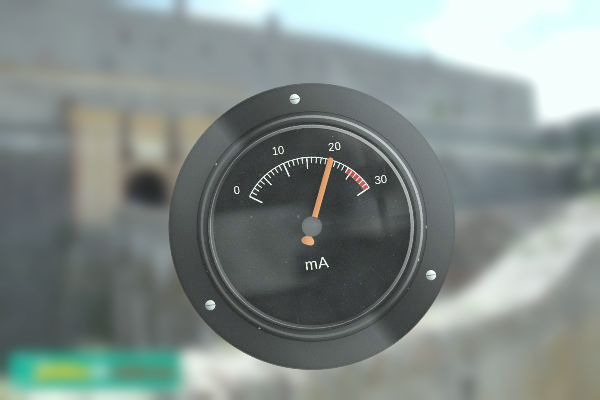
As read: 20
